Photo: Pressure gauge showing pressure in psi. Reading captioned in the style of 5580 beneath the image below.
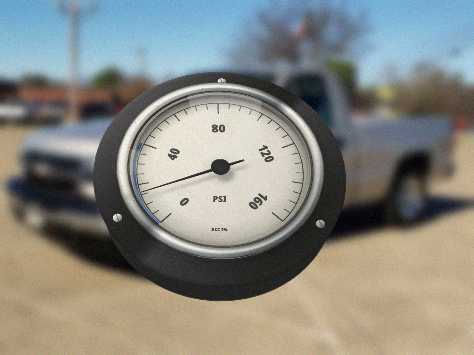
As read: 15
